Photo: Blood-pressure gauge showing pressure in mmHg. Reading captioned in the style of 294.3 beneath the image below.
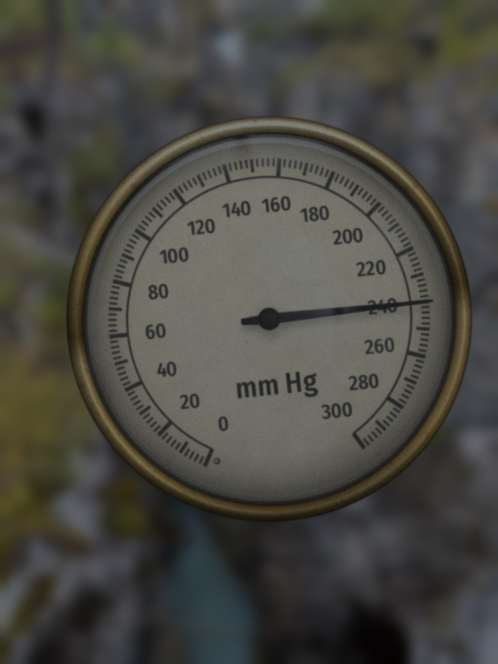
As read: 240
